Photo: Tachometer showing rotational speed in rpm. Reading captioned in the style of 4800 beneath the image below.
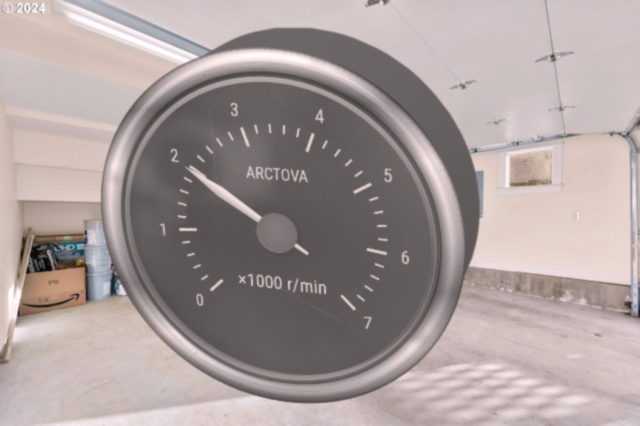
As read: 2000
